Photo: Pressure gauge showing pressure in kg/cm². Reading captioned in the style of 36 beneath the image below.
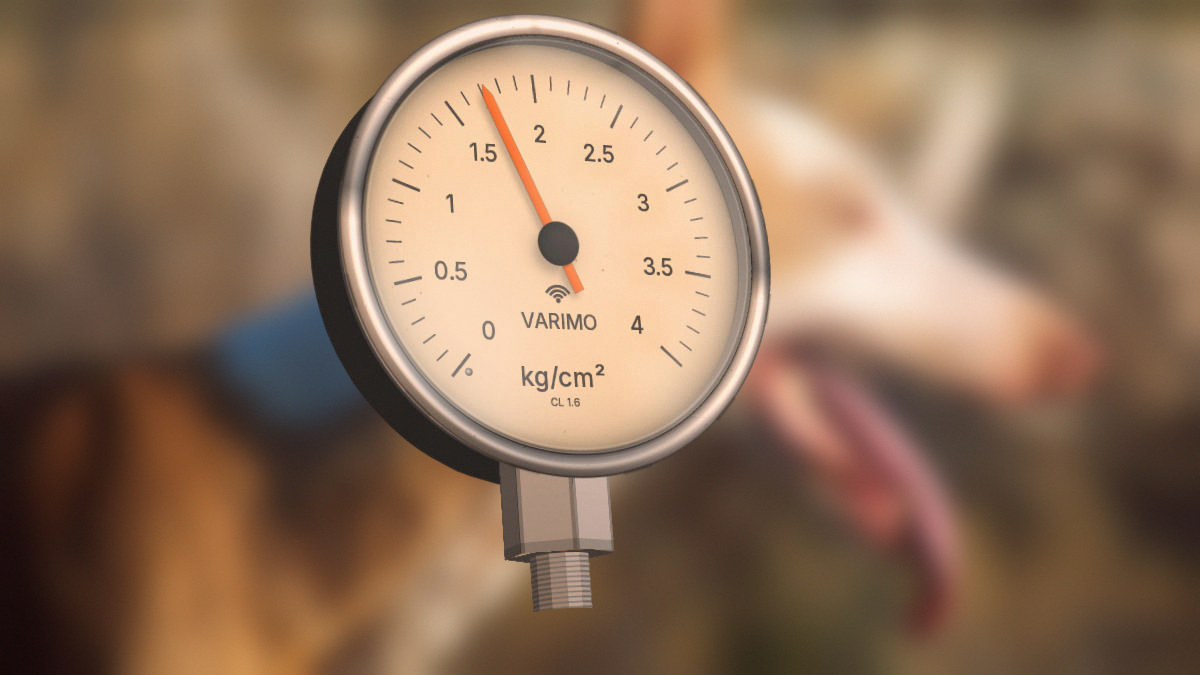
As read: 1.7
